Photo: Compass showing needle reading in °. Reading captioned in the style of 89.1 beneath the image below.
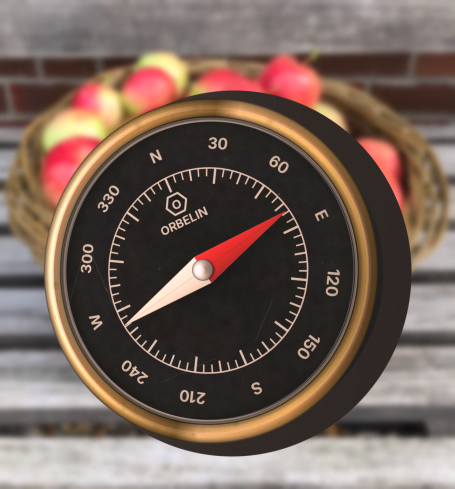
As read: 80
